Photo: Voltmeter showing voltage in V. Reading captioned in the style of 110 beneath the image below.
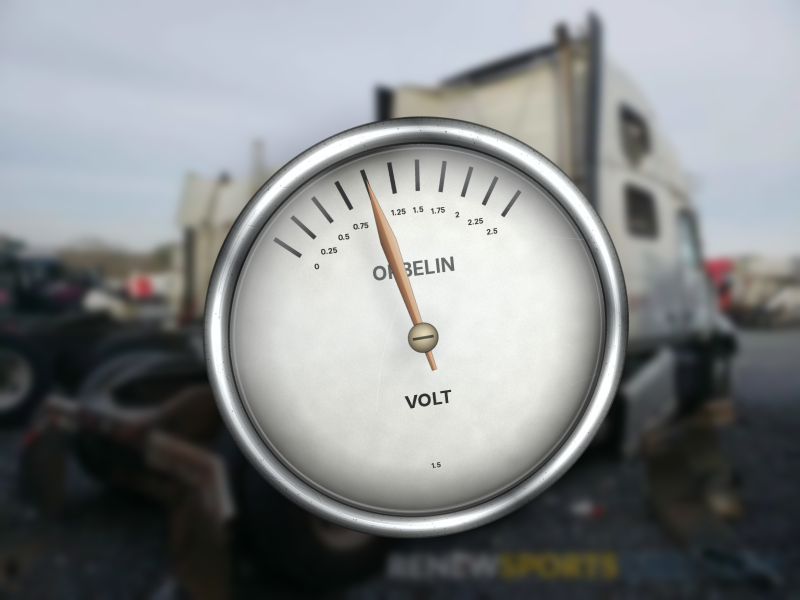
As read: 1
